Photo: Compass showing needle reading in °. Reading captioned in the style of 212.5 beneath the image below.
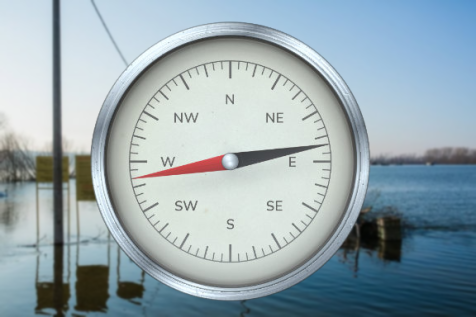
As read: 260
